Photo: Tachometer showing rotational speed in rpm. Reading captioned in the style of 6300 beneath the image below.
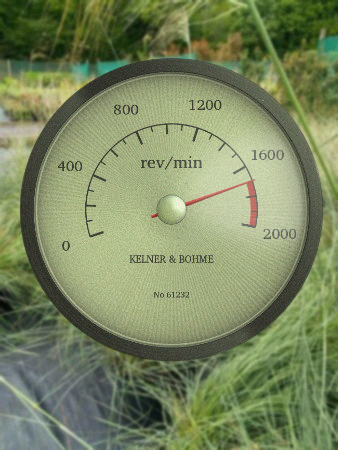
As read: 1700
